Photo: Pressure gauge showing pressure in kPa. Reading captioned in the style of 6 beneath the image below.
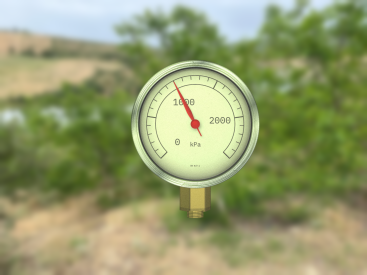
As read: 1000
